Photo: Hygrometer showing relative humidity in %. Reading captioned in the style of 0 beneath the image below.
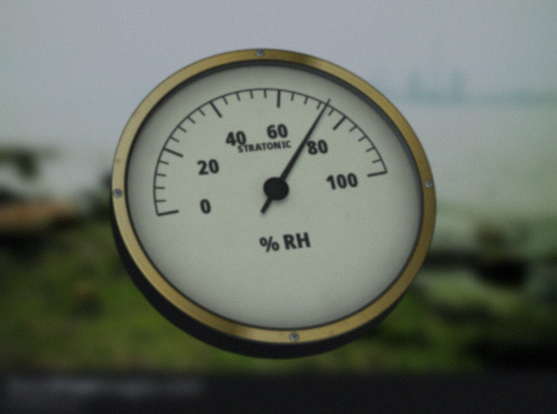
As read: 74
